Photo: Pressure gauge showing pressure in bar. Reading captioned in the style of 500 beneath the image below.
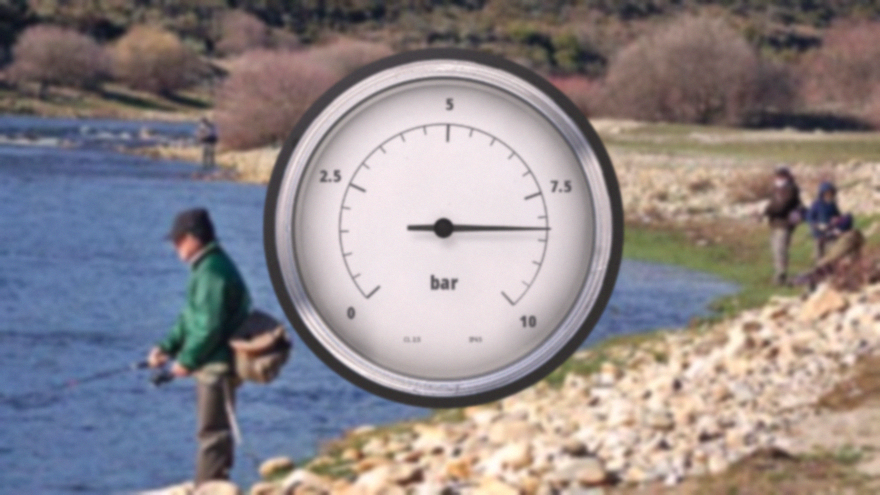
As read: 8.25
